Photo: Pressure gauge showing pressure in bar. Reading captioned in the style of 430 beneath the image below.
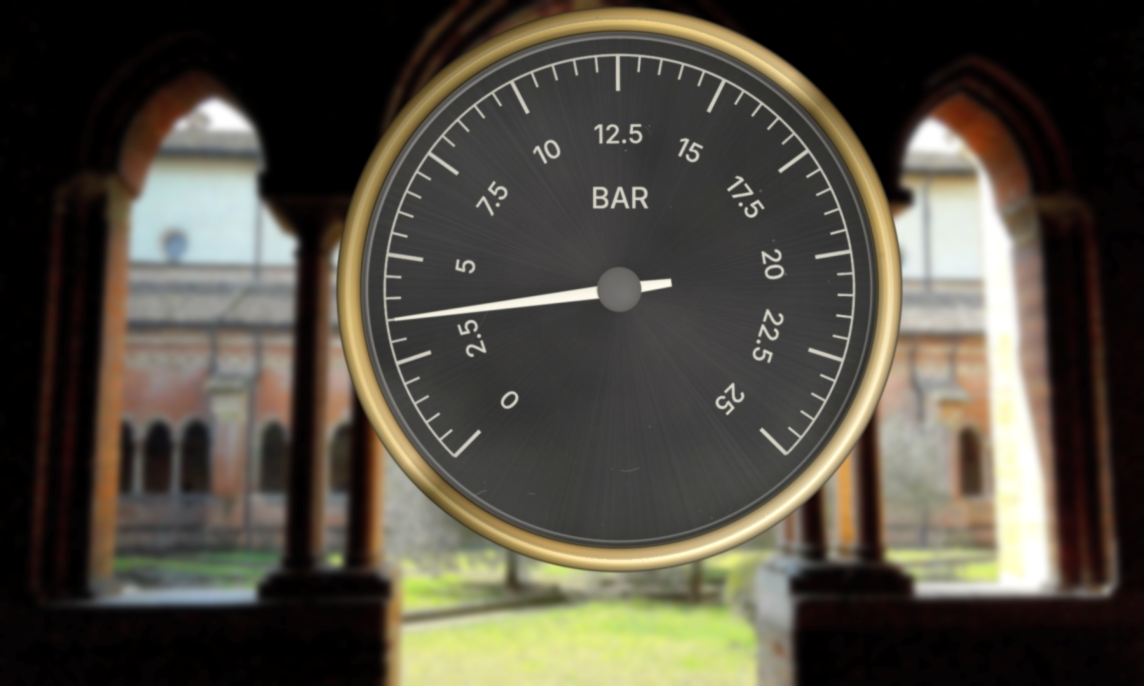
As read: 3.5
